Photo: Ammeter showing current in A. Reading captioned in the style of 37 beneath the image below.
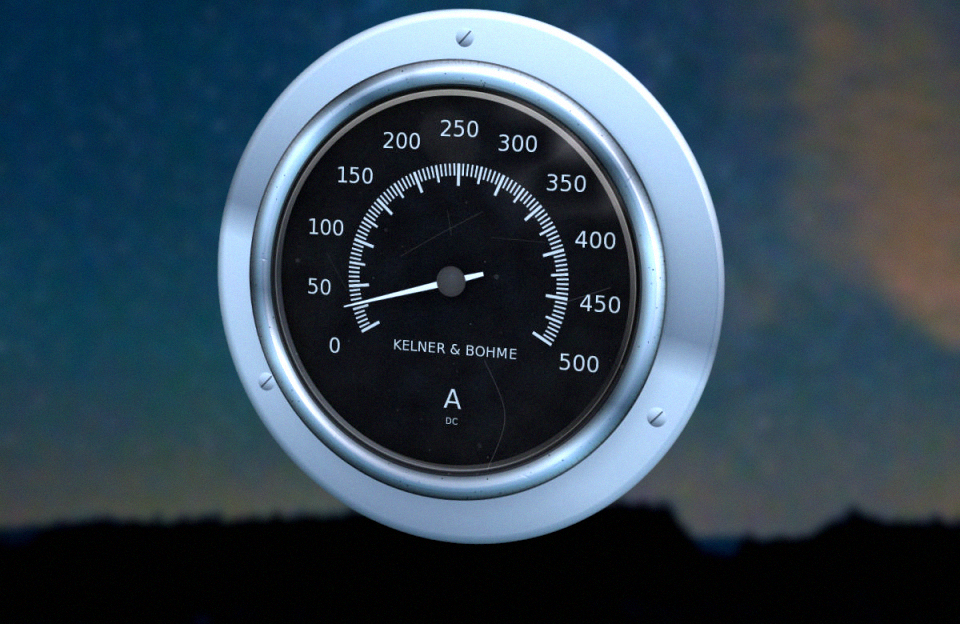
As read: 30
